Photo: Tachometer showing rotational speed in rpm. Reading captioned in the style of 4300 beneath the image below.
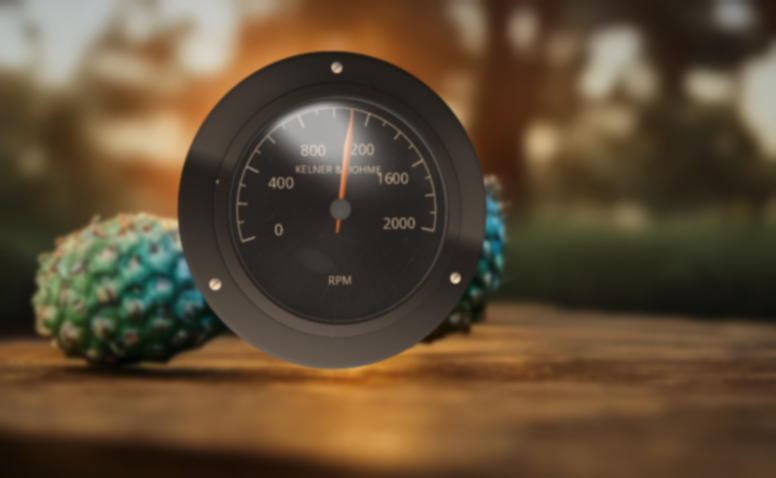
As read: 1100
